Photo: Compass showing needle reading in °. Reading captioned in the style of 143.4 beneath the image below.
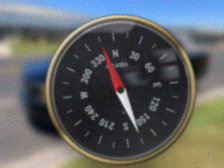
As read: 345
